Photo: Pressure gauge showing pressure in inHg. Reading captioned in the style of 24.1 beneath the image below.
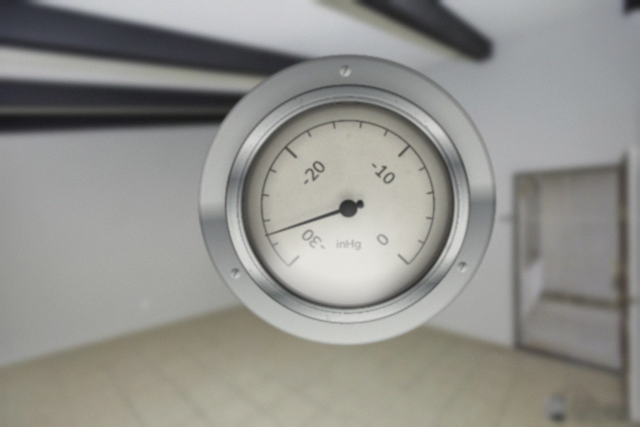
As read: -27
